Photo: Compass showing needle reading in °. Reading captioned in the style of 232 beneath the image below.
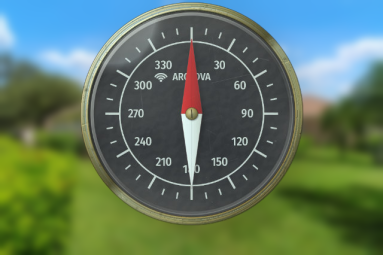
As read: 0
